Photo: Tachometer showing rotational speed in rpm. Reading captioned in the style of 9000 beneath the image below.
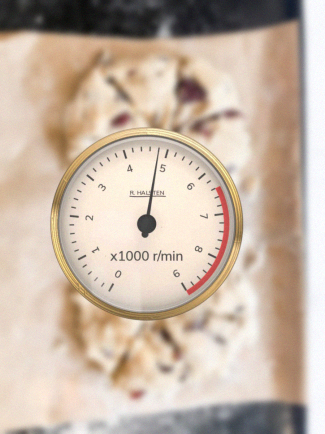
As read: 4800
